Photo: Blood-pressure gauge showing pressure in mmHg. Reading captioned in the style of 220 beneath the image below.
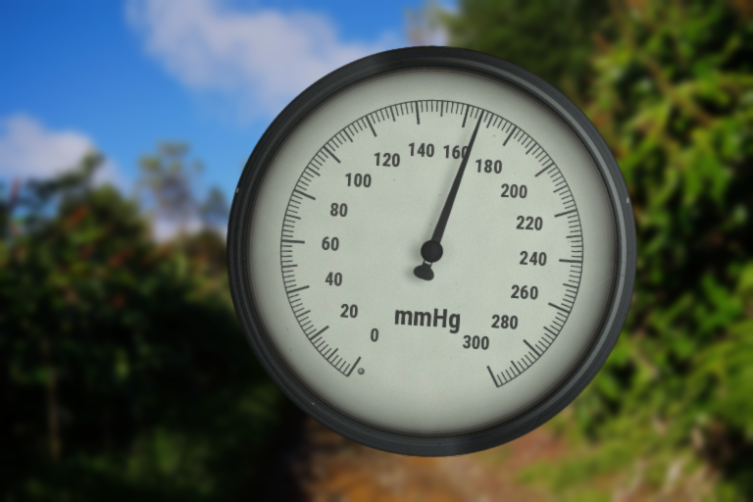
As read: 166
